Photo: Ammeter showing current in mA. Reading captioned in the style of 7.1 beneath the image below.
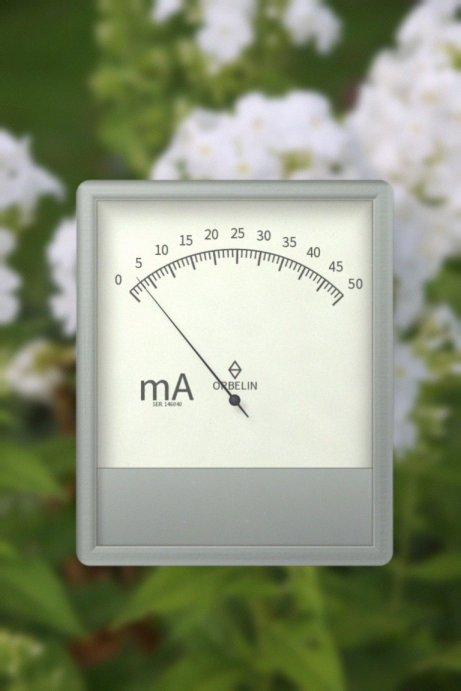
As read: 3
